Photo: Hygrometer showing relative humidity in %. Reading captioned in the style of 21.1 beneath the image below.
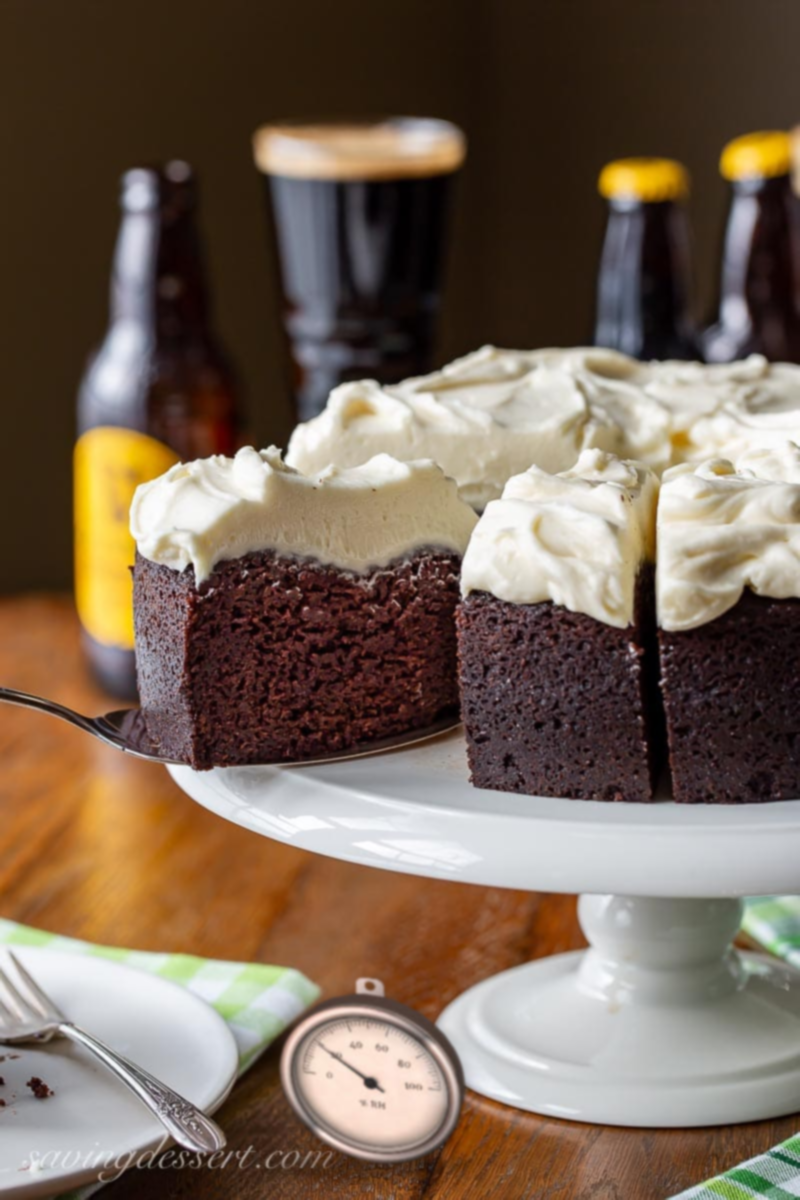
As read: 20
